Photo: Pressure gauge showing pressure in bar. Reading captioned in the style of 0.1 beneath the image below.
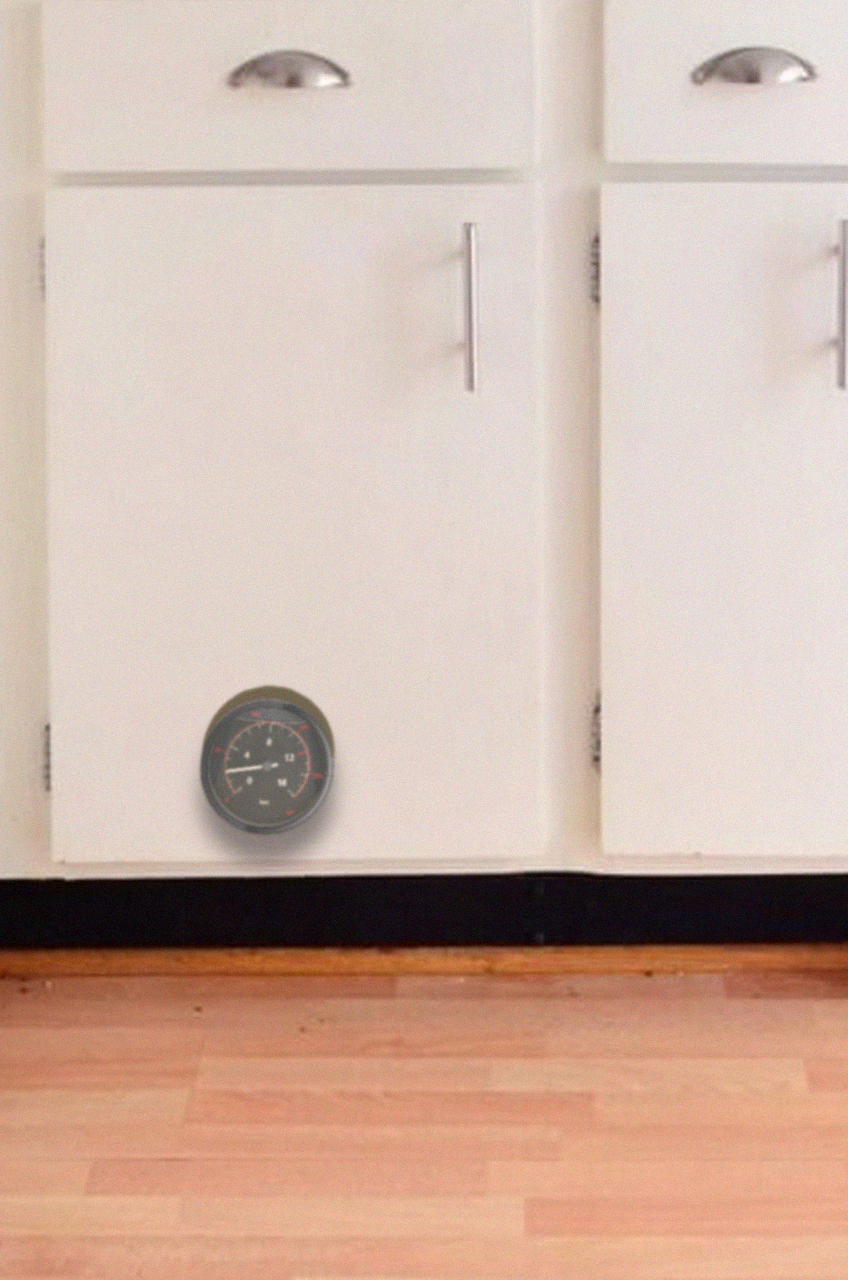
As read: 2
